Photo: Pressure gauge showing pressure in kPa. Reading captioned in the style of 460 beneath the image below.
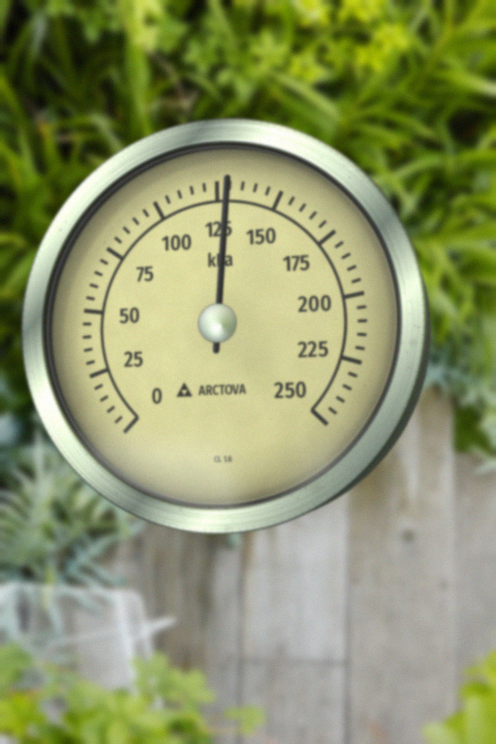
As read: 130
